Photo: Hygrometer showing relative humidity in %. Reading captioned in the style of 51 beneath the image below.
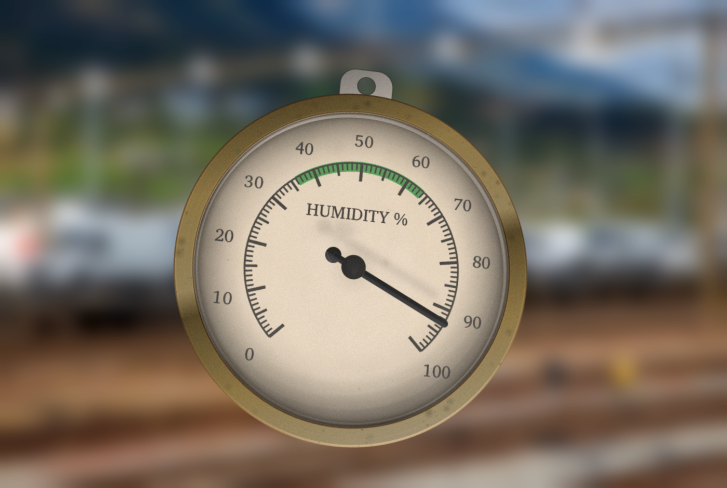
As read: 93
